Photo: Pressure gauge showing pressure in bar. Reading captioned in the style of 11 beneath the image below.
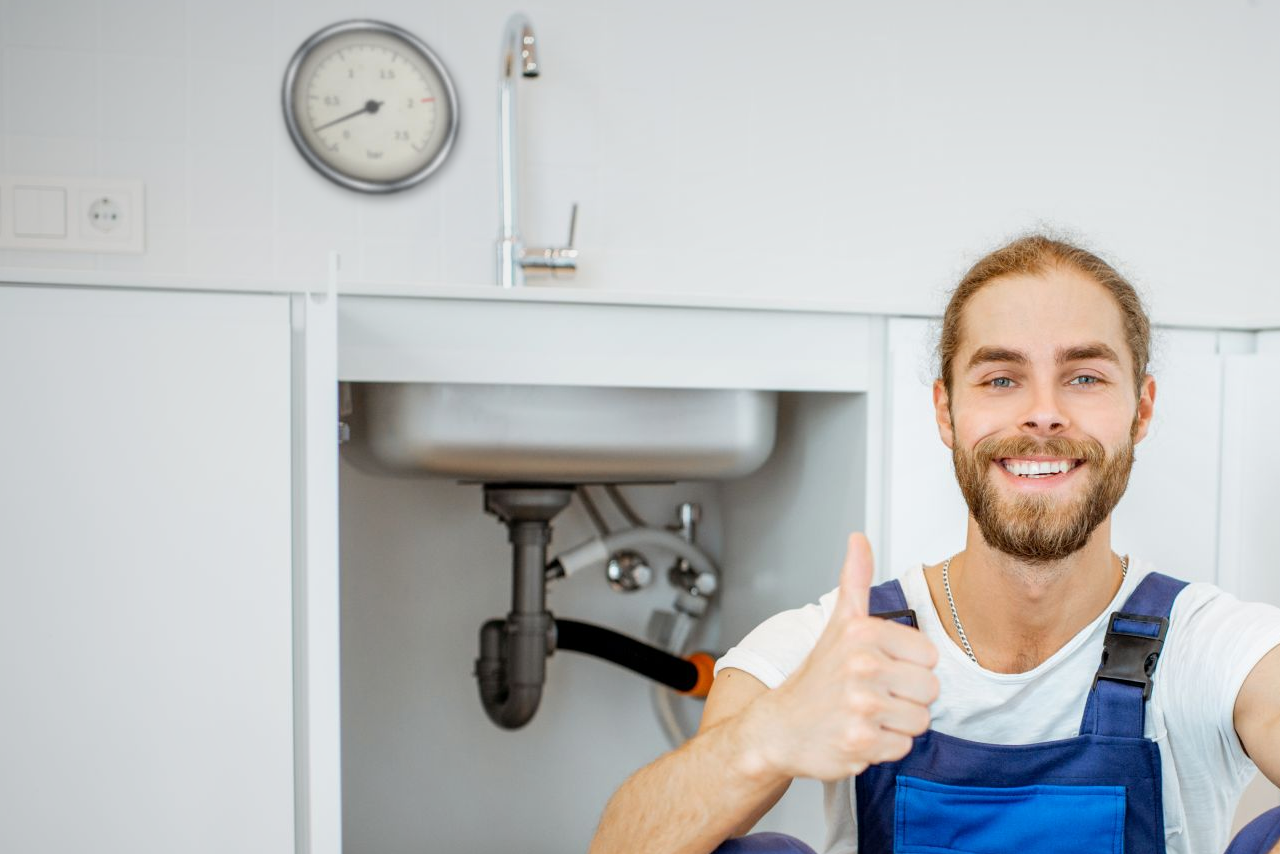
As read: 0.2
